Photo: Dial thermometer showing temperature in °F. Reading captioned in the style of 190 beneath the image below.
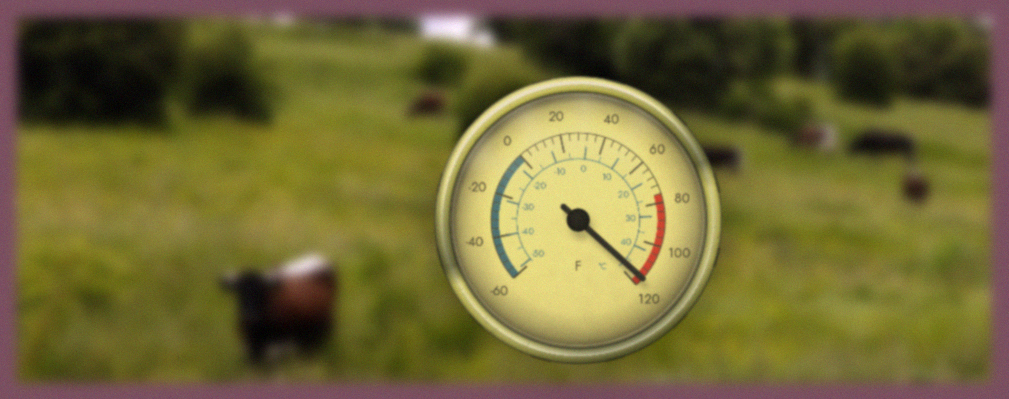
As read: 116
